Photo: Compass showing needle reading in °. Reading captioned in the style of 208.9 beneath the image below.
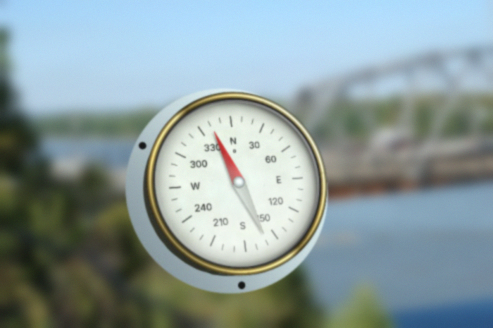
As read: 340
